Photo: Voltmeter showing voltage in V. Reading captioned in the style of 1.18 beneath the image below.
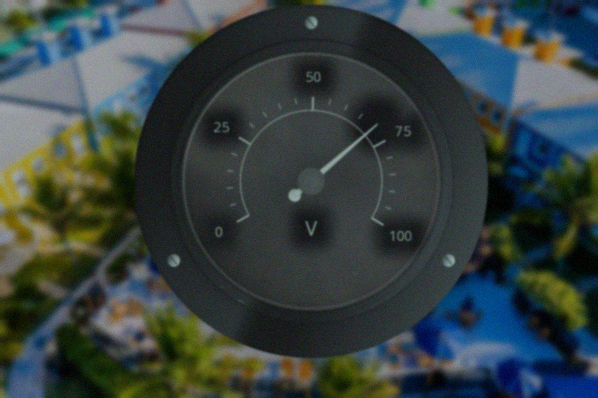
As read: 70
